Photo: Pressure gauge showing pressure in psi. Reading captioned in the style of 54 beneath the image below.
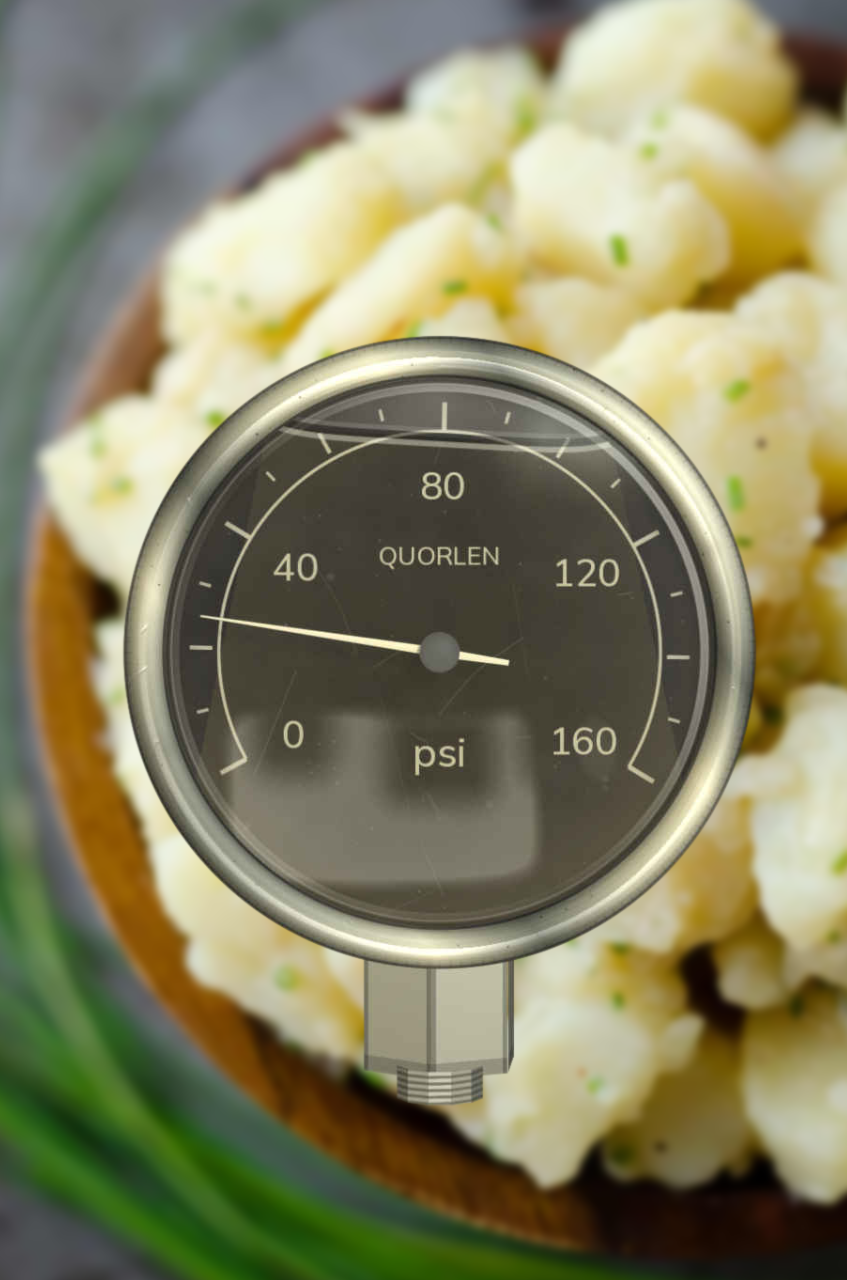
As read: 25
